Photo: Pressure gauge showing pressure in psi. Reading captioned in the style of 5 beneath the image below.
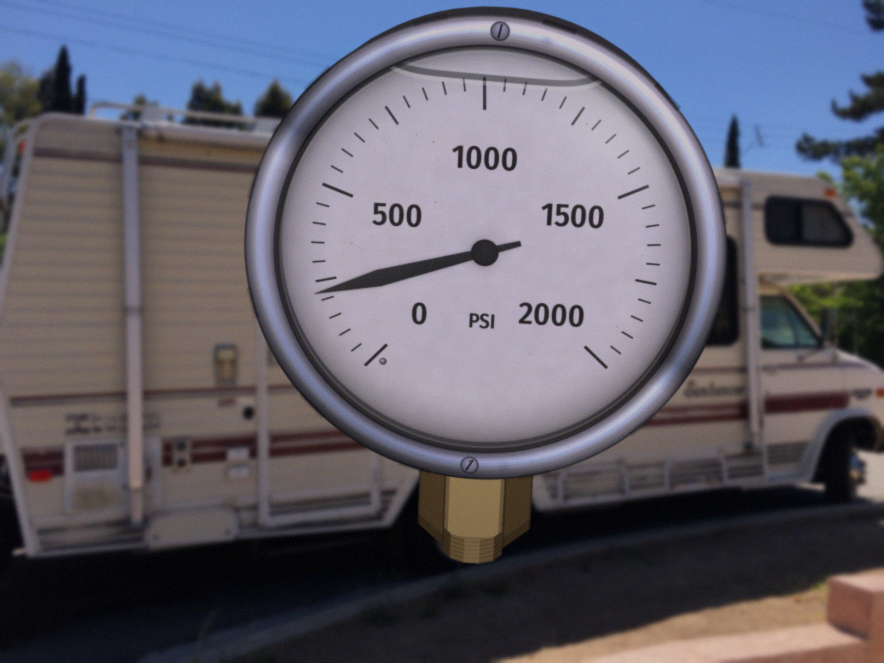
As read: 225
